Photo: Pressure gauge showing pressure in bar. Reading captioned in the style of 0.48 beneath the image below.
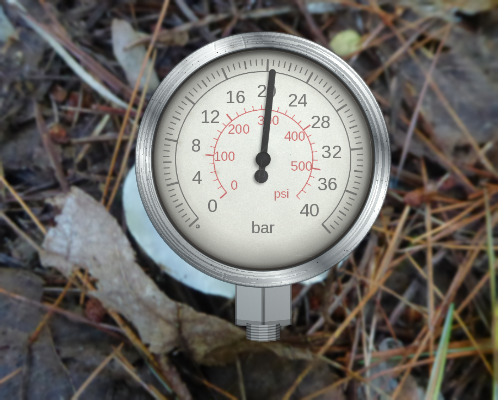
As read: 20.5
